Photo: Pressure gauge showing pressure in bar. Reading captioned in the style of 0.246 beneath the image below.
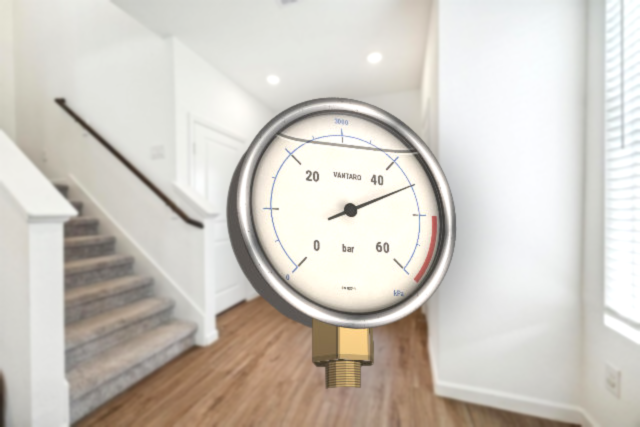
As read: 45
